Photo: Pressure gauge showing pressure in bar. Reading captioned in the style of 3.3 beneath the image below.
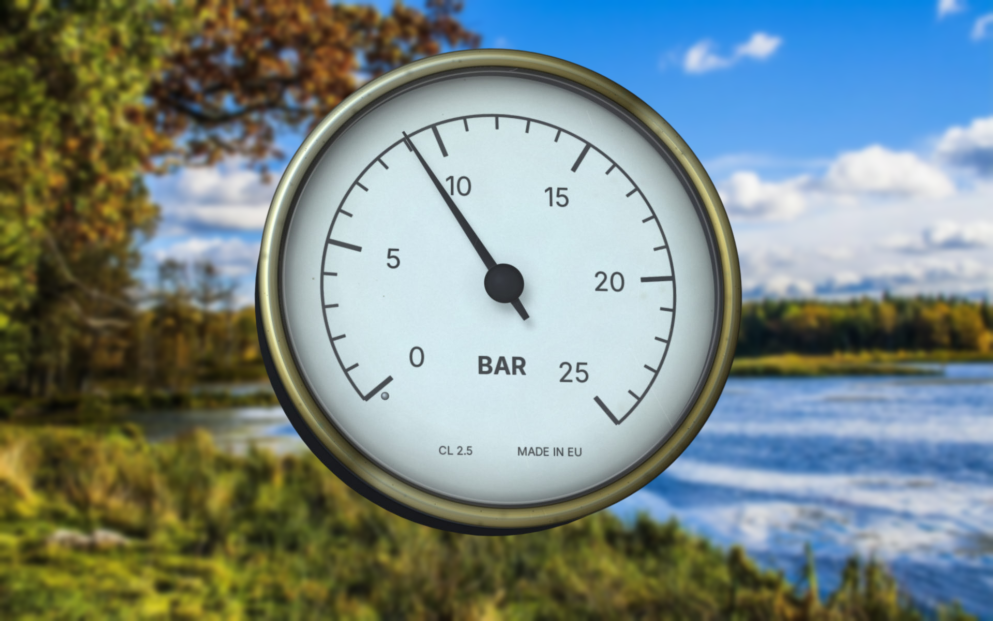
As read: 9
